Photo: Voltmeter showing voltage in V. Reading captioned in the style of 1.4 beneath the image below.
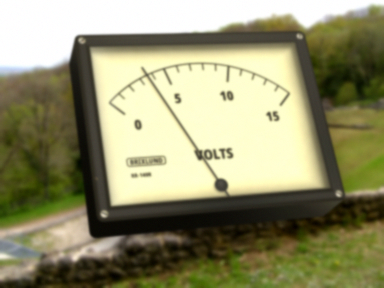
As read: 3.5
